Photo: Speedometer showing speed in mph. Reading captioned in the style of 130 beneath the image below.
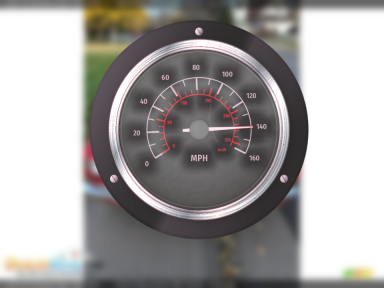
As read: 140
